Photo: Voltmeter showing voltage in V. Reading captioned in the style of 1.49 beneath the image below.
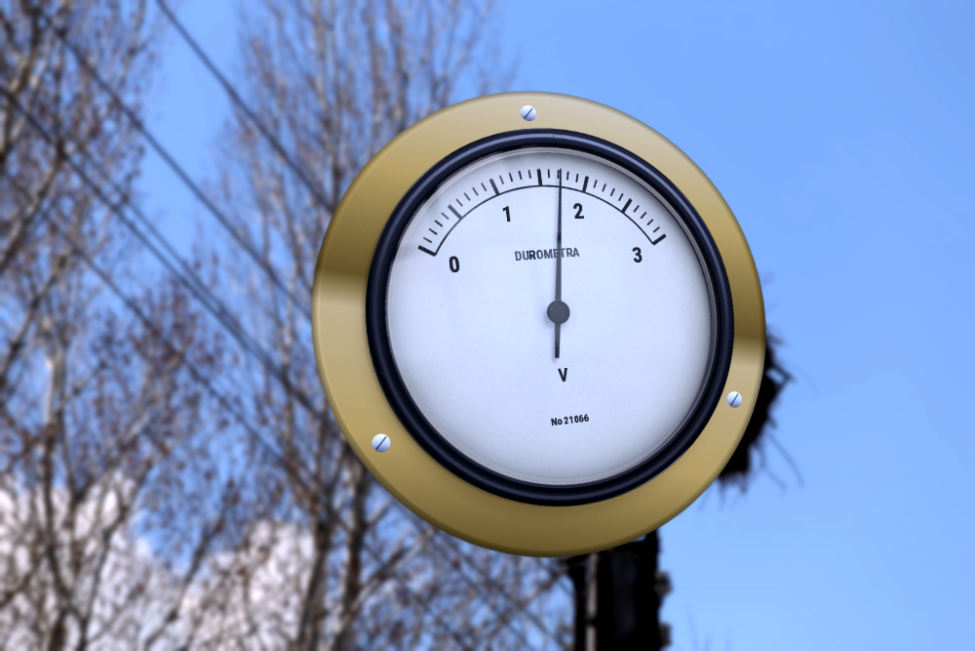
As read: 1.7
